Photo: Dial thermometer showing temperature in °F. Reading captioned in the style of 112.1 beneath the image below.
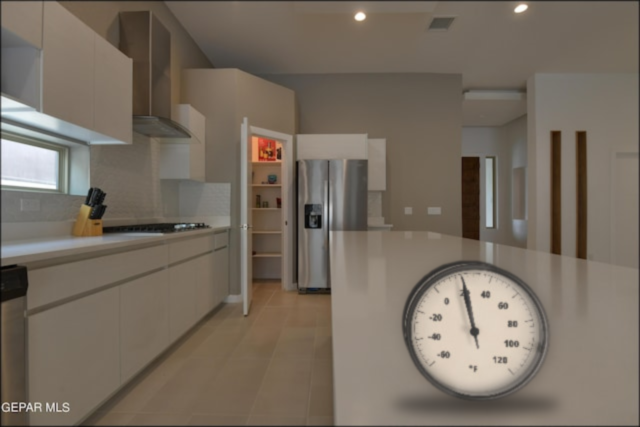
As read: 20
